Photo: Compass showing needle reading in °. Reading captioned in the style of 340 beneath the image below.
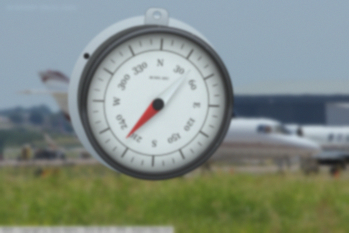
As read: 220
